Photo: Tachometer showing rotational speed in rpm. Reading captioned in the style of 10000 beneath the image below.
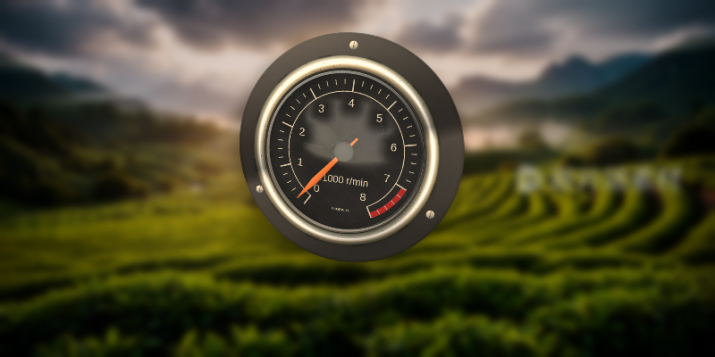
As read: 200
